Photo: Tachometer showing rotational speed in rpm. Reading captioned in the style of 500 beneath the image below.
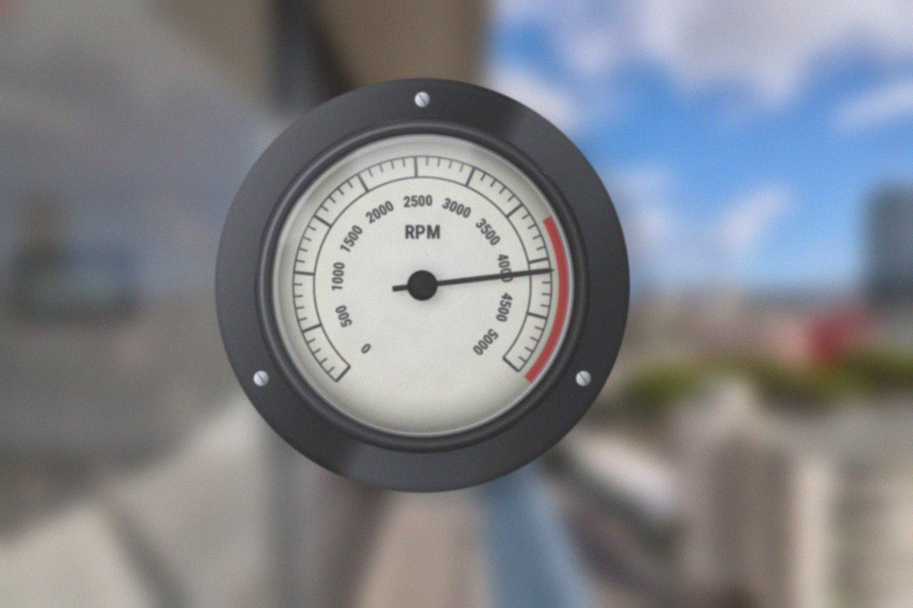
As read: 4100
